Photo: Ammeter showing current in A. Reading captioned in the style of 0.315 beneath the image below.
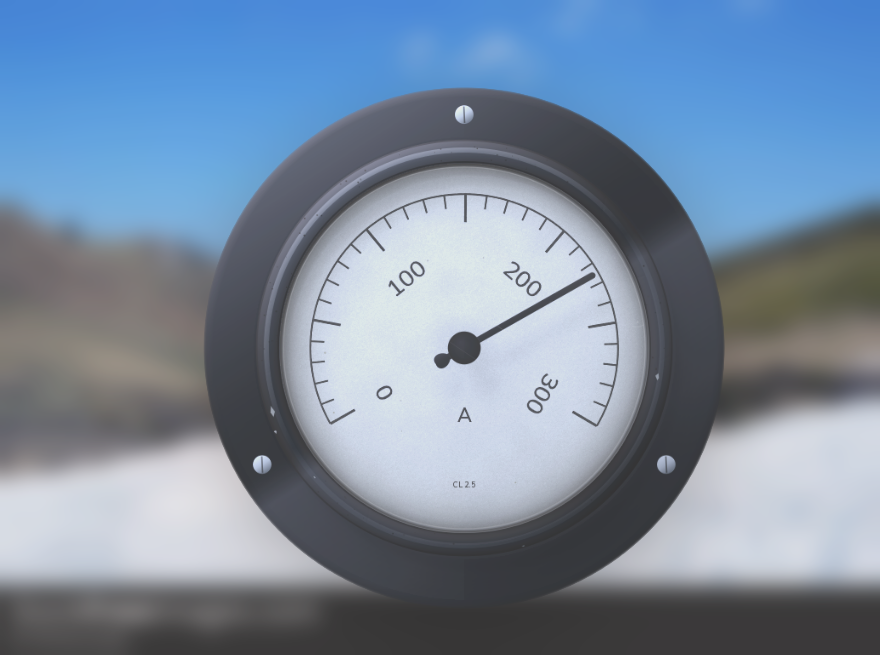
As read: 225
